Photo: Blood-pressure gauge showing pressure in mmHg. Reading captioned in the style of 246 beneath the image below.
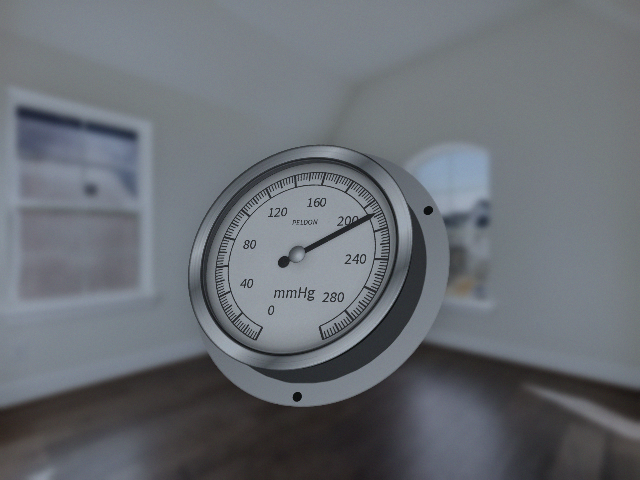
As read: 210
